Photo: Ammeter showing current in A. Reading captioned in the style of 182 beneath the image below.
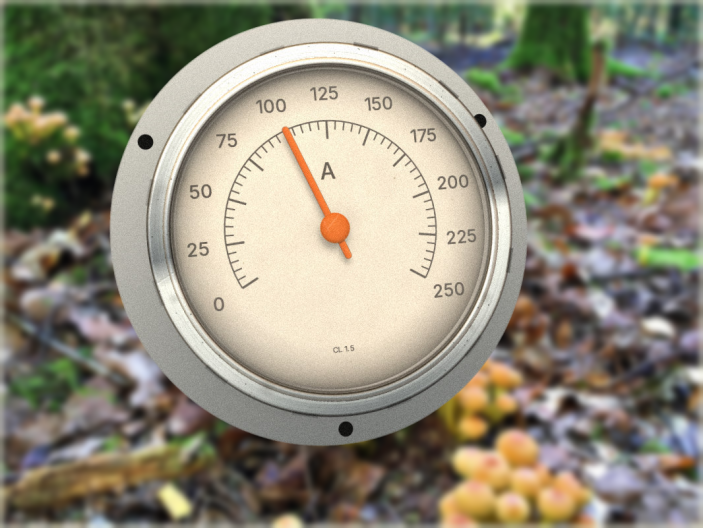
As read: 100
